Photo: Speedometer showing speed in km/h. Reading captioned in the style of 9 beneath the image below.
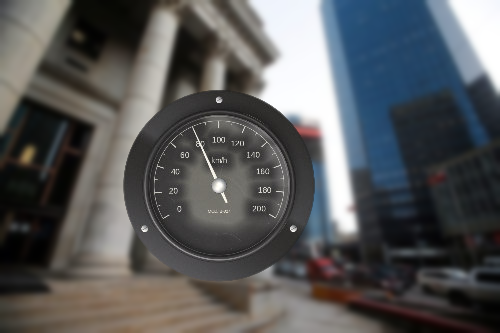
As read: 80
